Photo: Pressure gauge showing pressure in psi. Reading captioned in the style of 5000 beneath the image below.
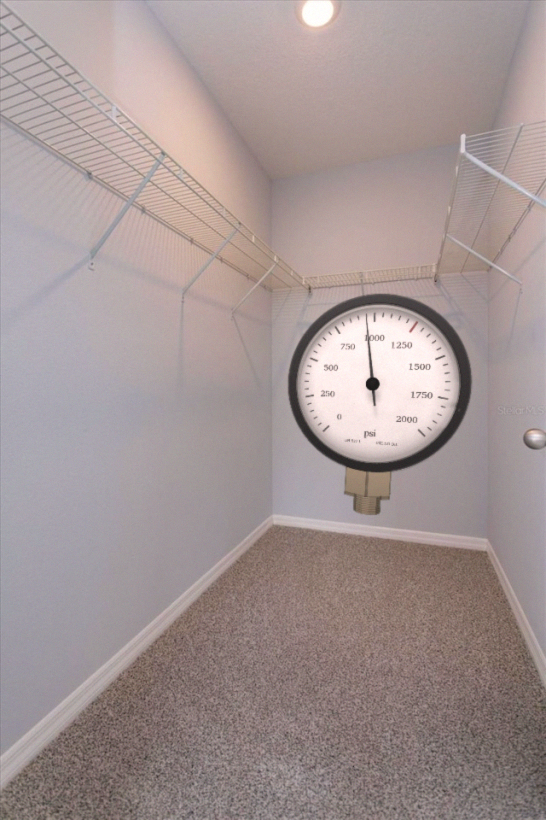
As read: 950
